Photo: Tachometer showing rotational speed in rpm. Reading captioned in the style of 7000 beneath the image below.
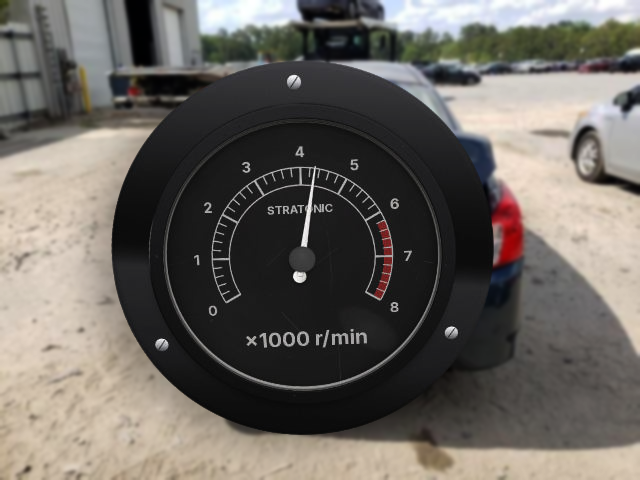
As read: 4300
